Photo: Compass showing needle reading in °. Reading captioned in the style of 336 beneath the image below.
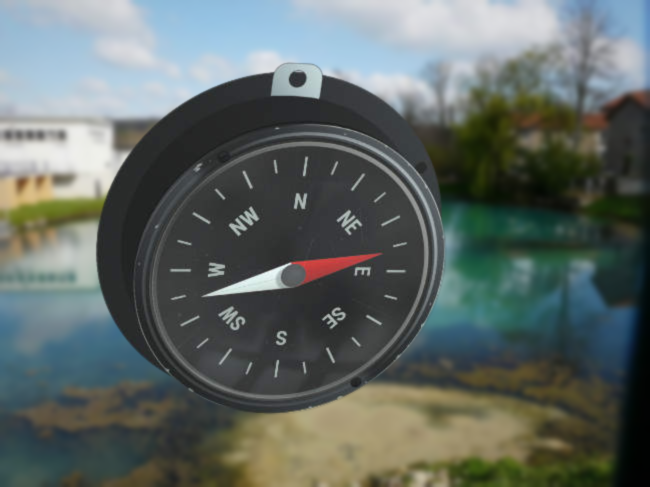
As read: 75
